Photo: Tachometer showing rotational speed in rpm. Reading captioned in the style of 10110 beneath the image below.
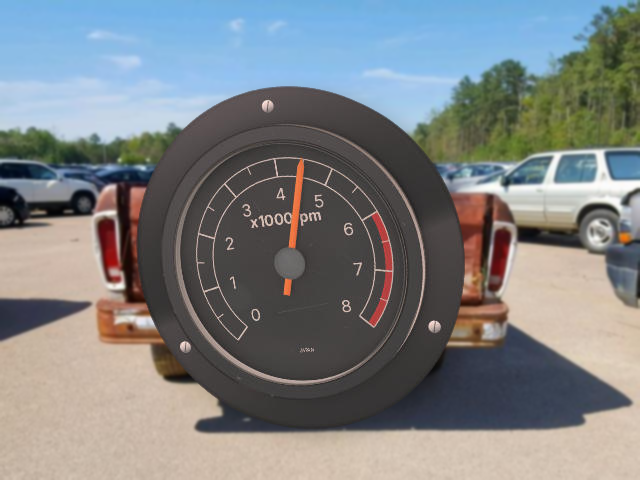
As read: 4500
